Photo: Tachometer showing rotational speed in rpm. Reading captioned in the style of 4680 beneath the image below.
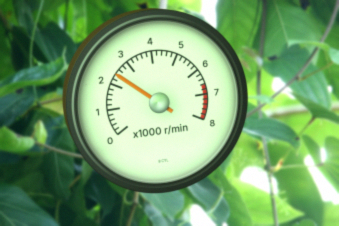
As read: 2400
